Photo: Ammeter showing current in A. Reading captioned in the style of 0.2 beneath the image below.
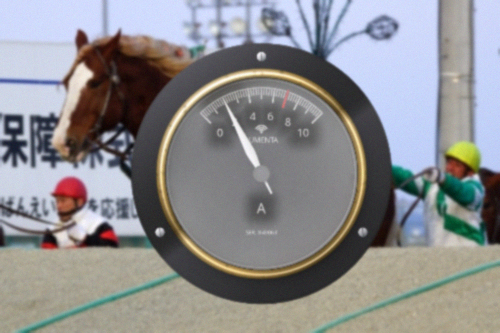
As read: 2
